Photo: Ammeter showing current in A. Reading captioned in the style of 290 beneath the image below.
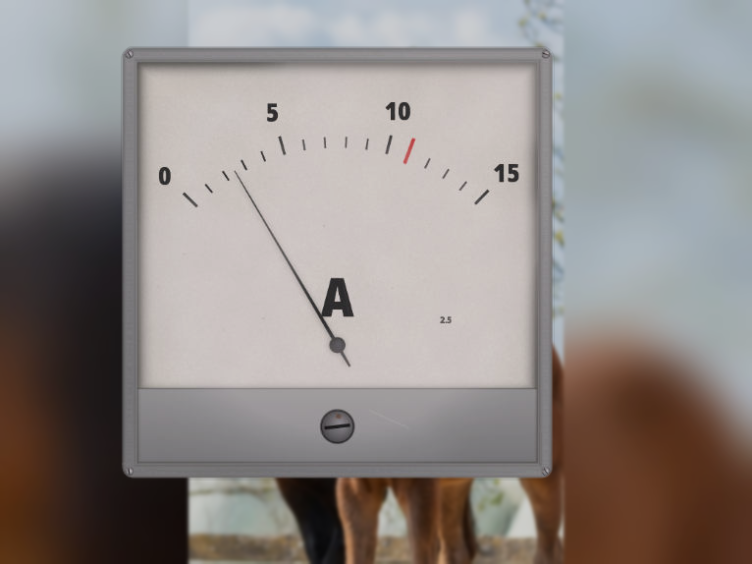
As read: 2.5
